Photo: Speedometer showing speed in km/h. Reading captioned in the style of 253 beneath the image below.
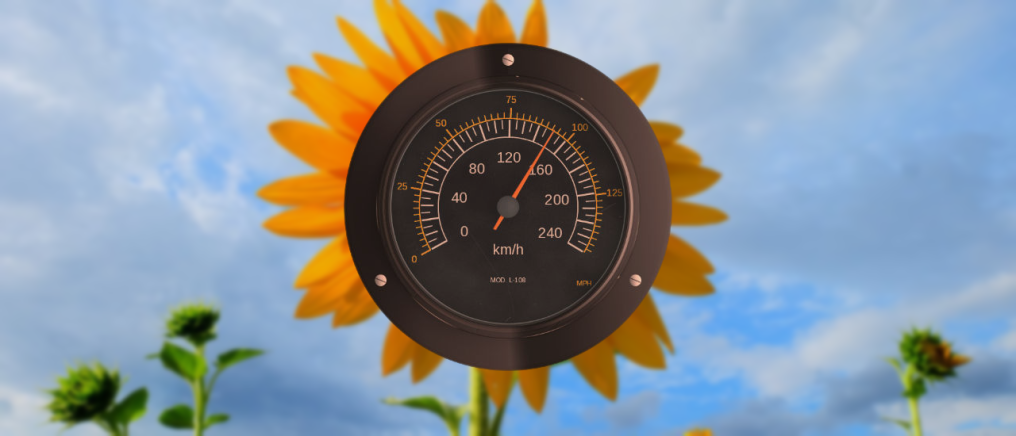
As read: 150
